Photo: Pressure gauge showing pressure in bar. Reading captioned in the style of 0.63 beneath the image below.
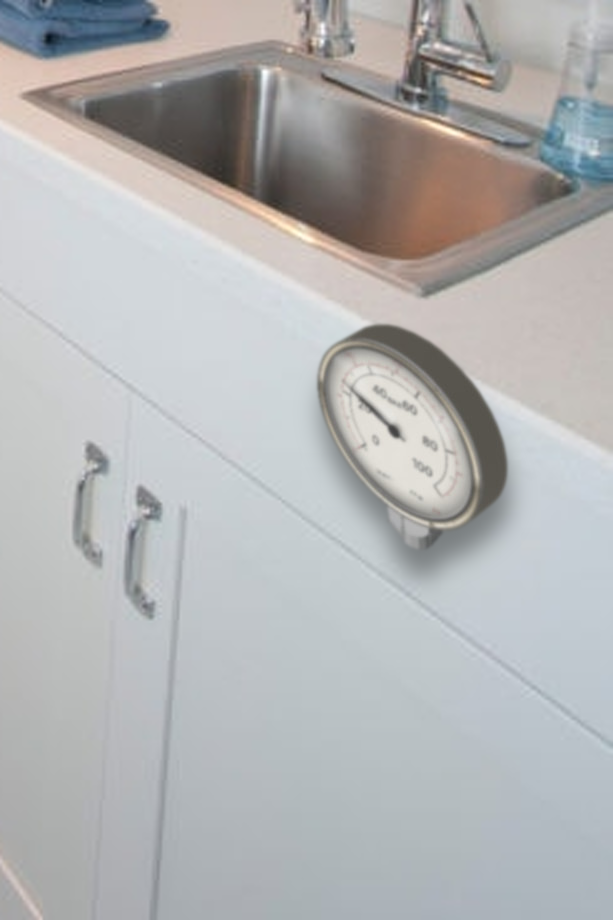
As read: 25
